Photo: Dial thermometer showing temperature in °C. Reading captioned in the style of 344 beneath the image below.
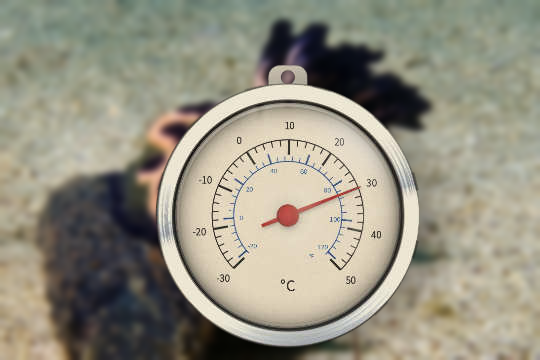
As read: 30
